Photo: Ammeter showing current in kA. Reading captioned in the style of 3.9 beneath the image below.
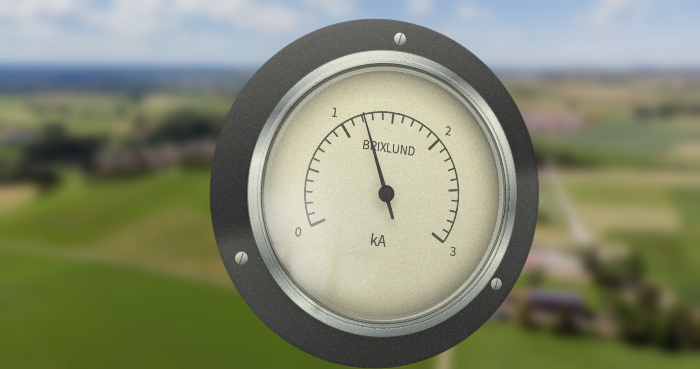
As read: 1.2
